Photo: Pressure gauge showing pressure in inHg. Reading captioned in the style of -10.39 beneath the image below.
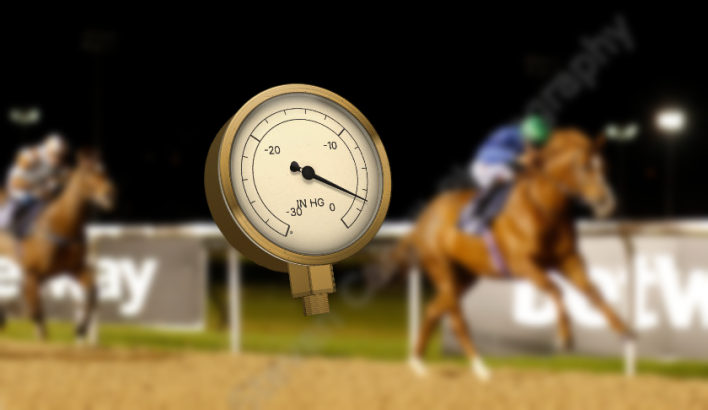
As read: -3
